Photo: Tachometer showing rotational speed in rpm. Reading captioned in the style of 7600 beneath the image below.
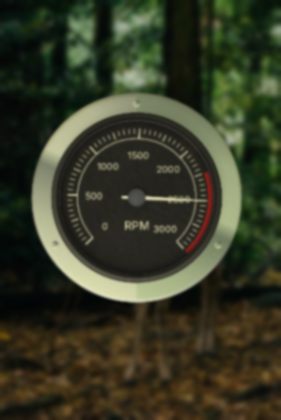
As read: 2500
